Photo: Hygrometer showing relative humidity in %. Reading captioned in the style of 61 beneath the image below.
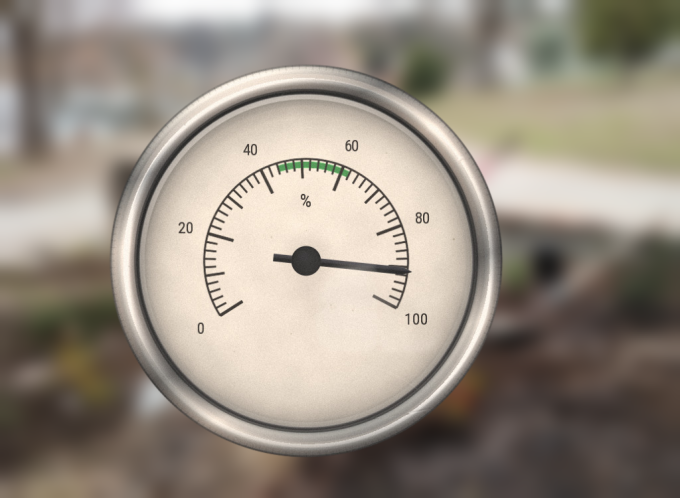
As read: 91
